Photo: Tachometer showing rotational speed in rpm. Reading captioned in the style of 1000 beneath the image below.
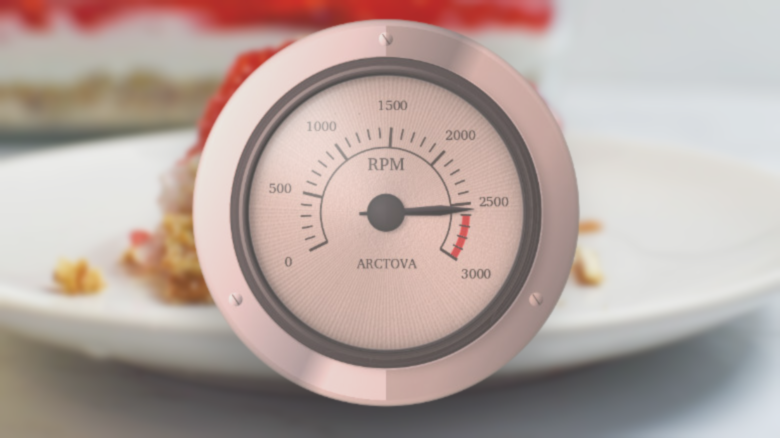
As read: 2550
